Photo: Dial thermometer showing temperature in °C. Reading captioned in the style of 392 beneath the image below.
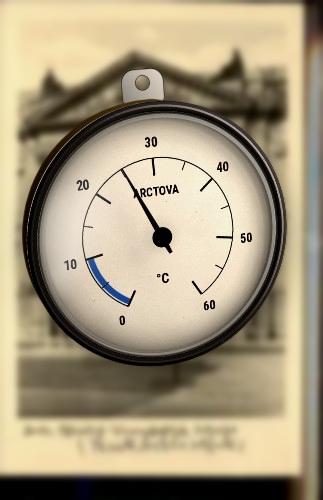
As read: 25
